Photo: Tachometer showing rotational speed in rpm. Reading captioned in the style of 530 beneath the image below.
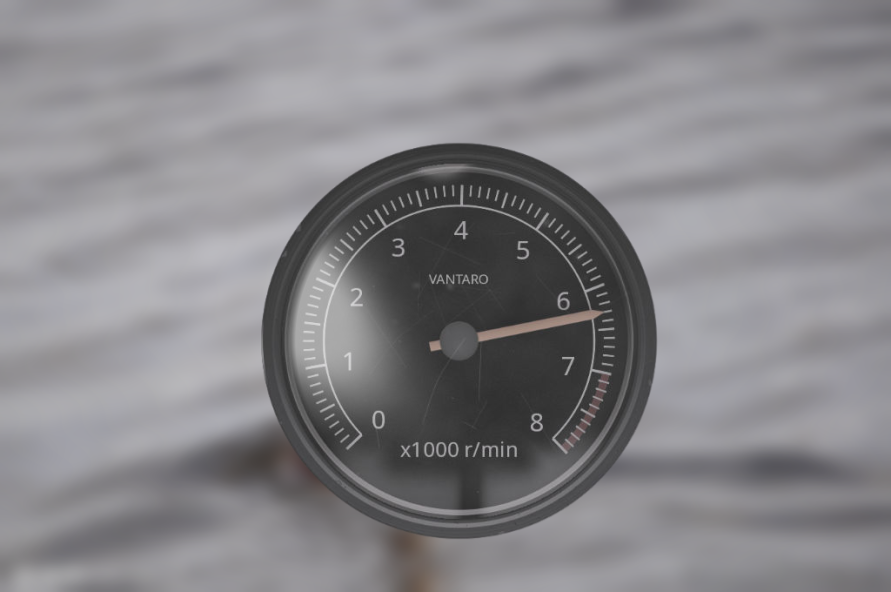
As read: 6300
